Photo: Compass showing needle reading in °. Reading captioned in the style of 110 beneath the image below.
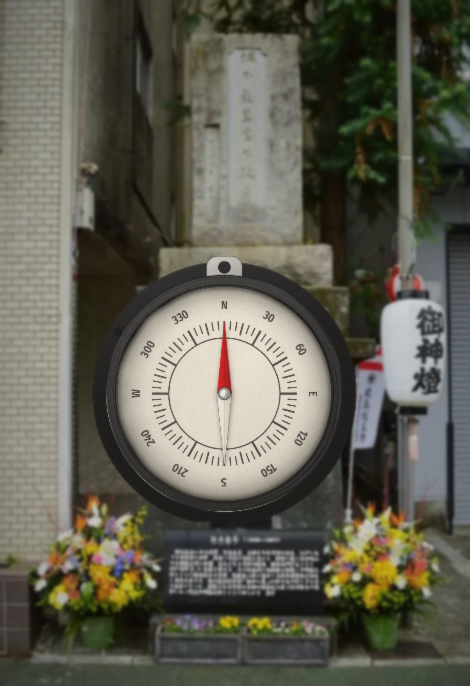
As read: 0
